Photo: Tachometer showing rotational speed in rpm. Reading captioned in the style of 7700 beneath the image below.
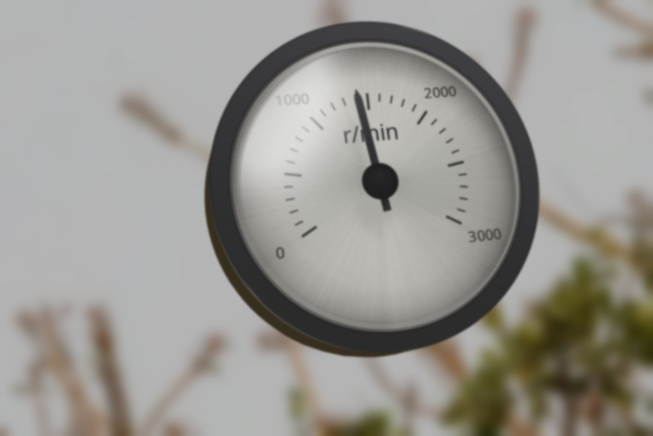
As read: 1400
